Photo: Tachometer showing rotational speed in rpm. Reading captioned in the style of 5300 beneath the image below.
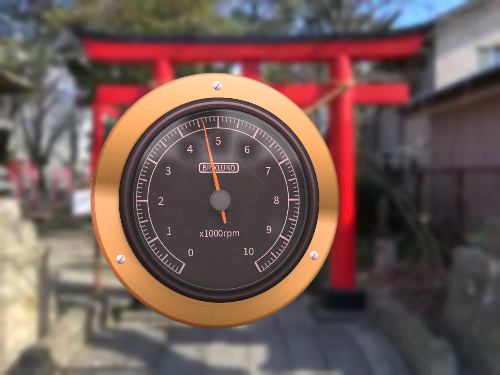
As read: 4600
